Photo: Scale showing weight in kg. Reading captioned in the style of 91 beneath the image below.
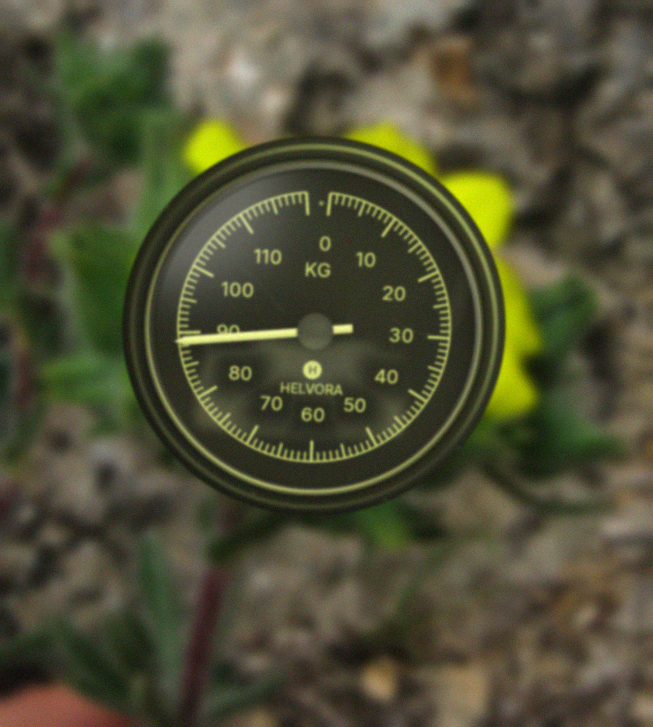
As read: 89
